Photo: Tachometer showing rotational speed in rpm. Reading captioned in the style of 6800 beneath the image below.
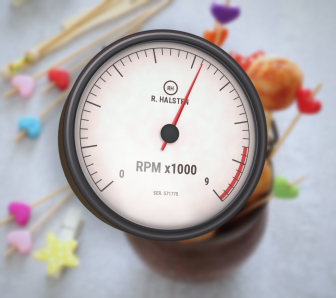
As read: 5200
